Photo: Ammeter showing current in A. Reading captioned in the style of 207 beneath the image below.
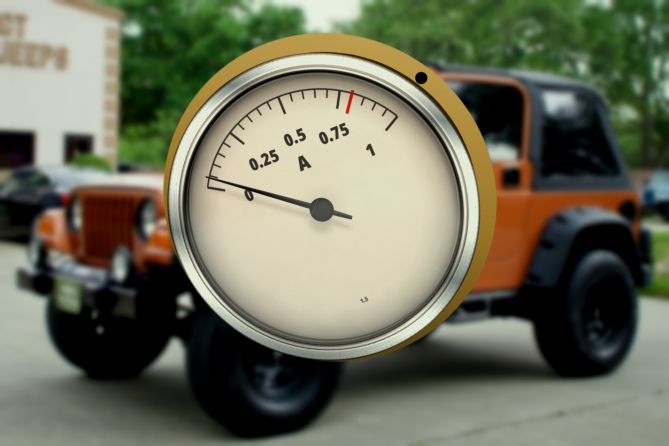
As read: 0.05
